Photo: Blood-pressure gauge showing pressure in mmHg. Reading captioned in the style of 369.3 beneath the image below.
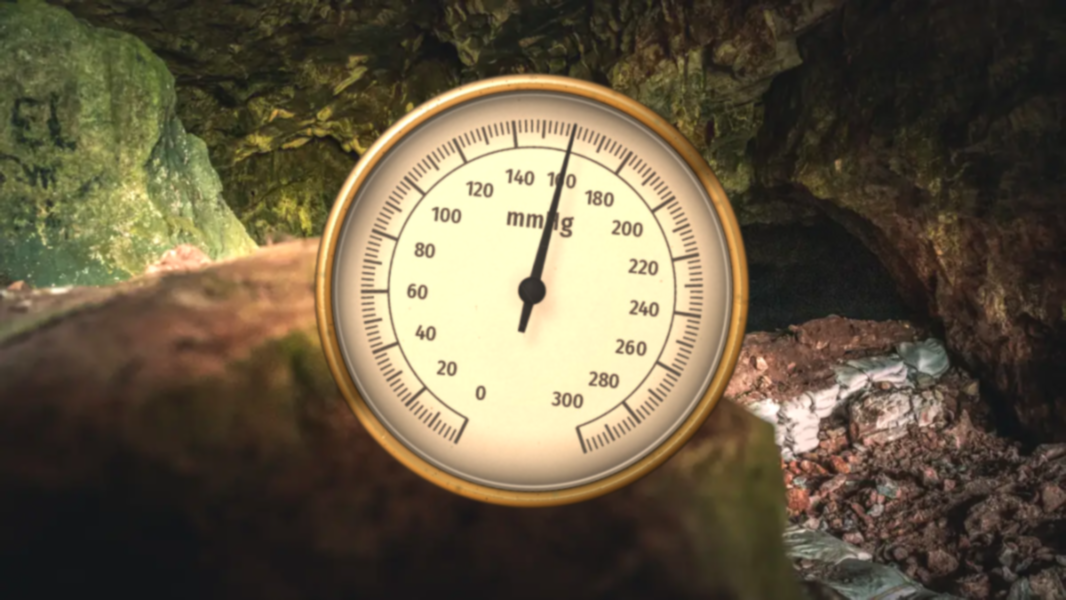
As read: 160
